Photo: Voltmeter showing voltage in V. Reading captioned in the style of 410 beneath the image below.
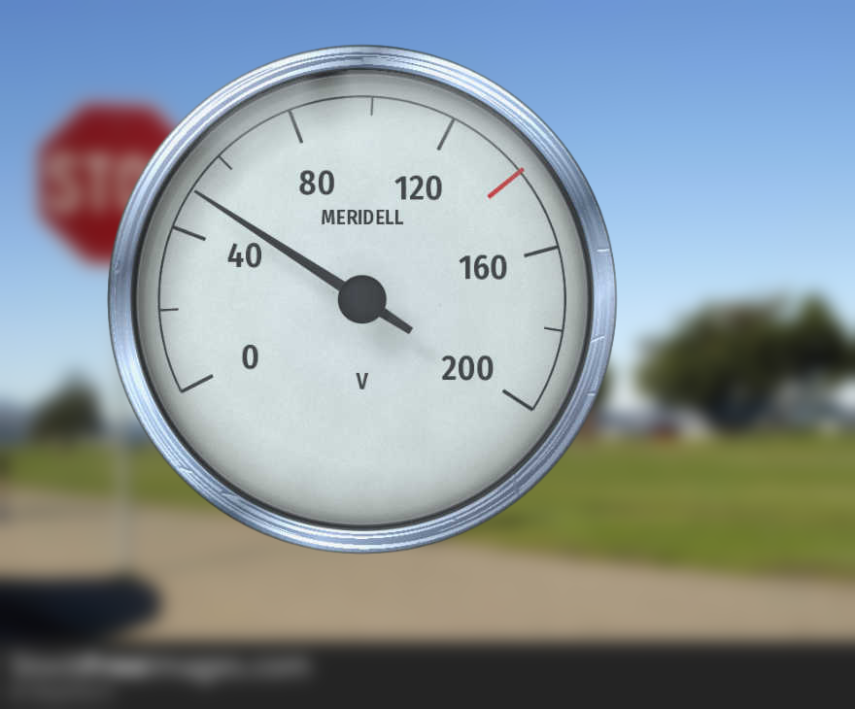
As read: 50
